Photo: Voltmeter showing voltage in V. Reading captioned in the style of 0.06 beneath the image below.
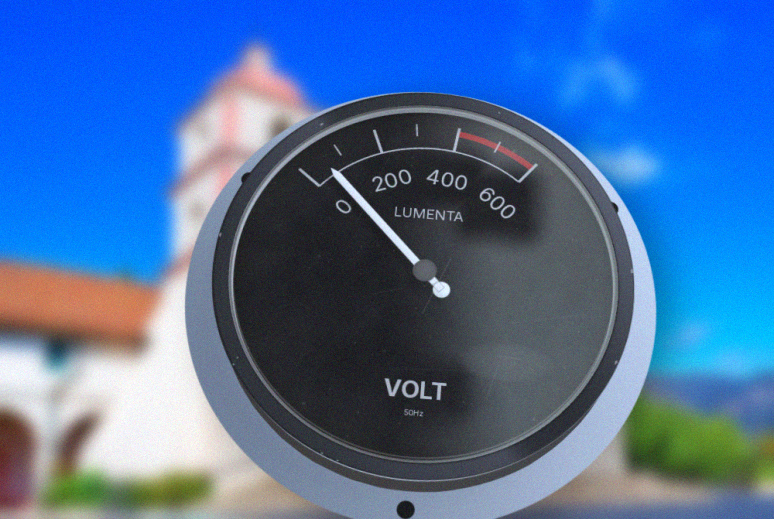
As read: 50
